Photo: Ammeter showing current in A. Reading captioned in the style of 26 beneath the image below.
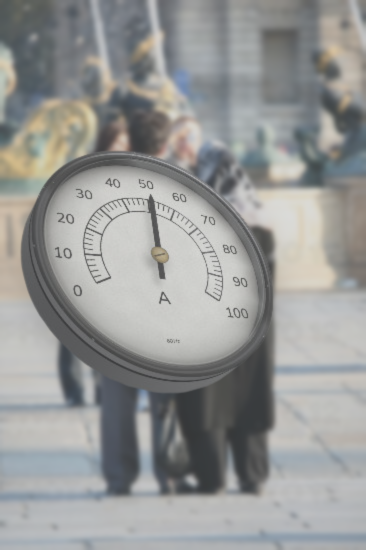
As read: 50
